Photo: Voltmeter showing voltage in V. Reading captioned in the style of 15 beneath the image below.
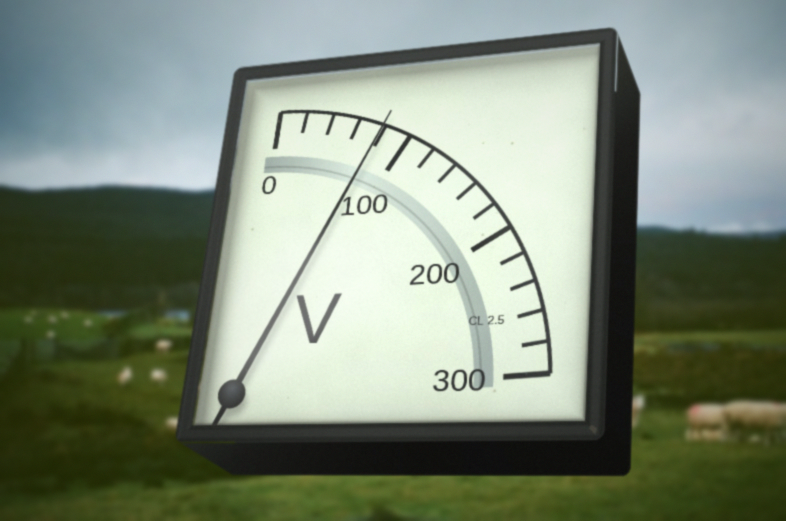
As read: 80
